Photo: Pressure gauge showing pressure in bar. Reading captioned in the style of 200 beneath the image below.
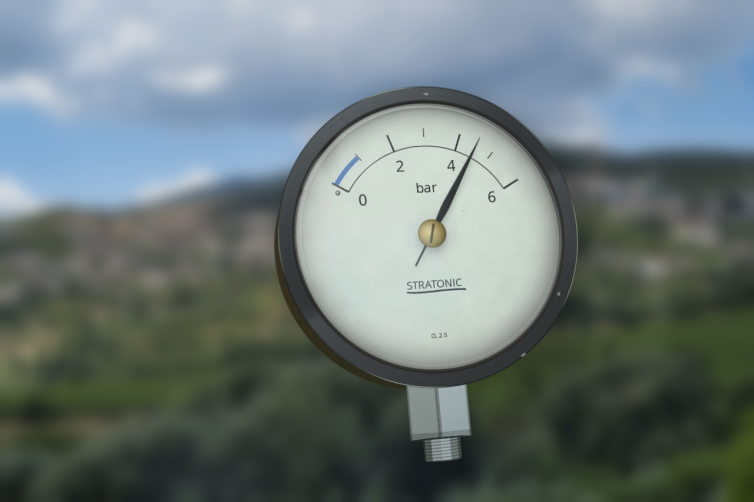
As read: 4.5
